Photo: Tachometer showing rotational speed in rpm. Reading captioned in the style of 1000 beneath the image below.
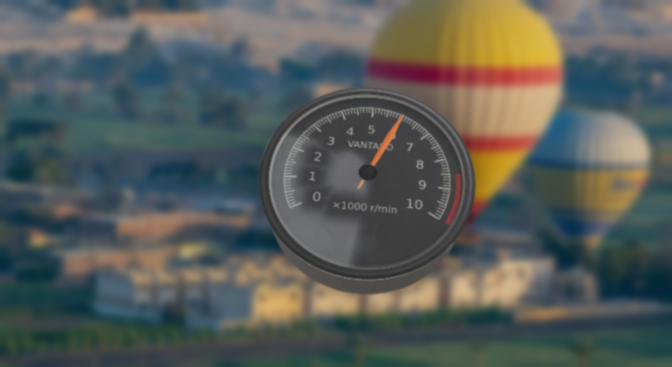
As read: 6000
